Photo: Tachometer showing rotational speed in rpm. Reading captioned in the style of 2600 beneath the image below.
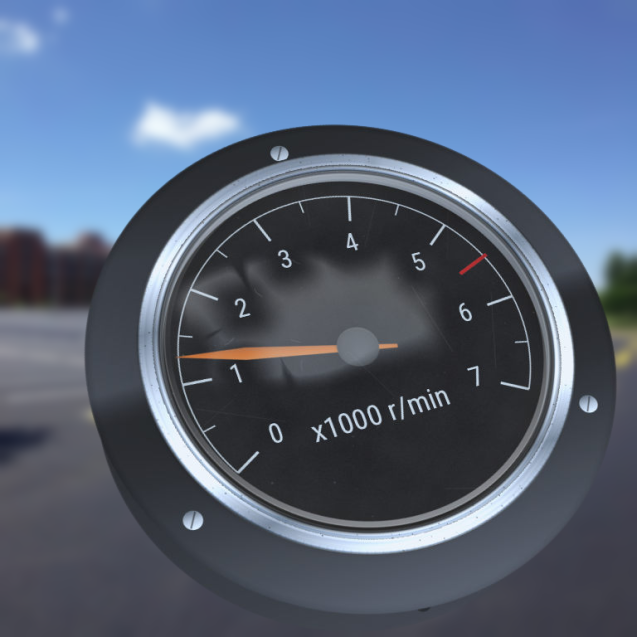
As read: 1250
